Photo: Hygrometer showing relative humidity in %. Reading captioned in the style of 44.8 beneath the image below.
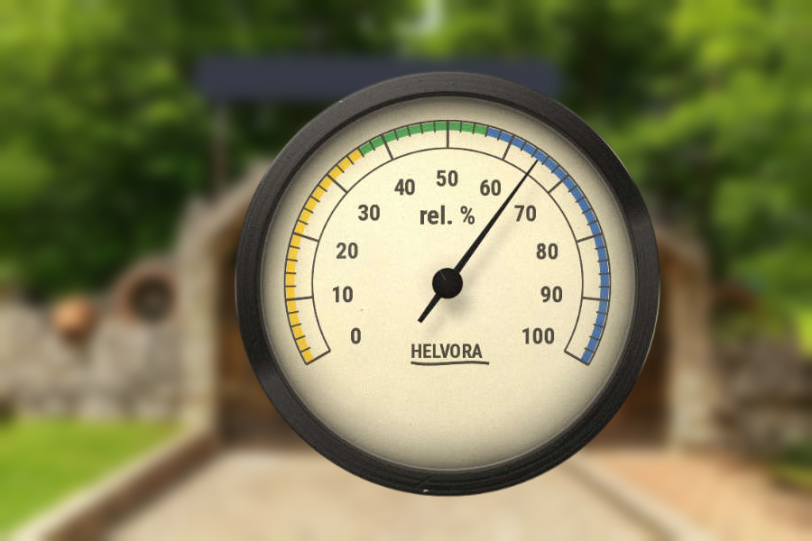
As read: 65
